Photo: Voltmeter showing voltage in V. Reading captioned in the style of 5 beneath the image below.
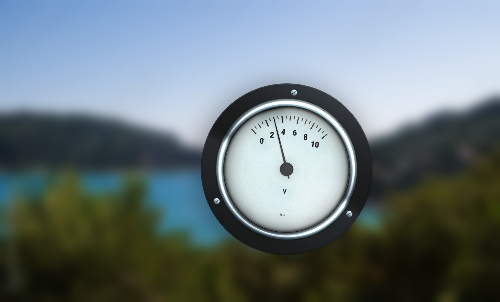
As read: 3
